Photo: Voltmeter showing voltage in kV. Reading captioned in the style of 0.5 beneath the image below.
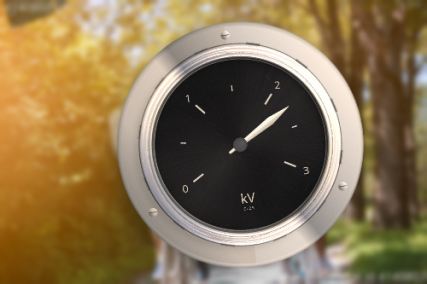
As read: 2.25
